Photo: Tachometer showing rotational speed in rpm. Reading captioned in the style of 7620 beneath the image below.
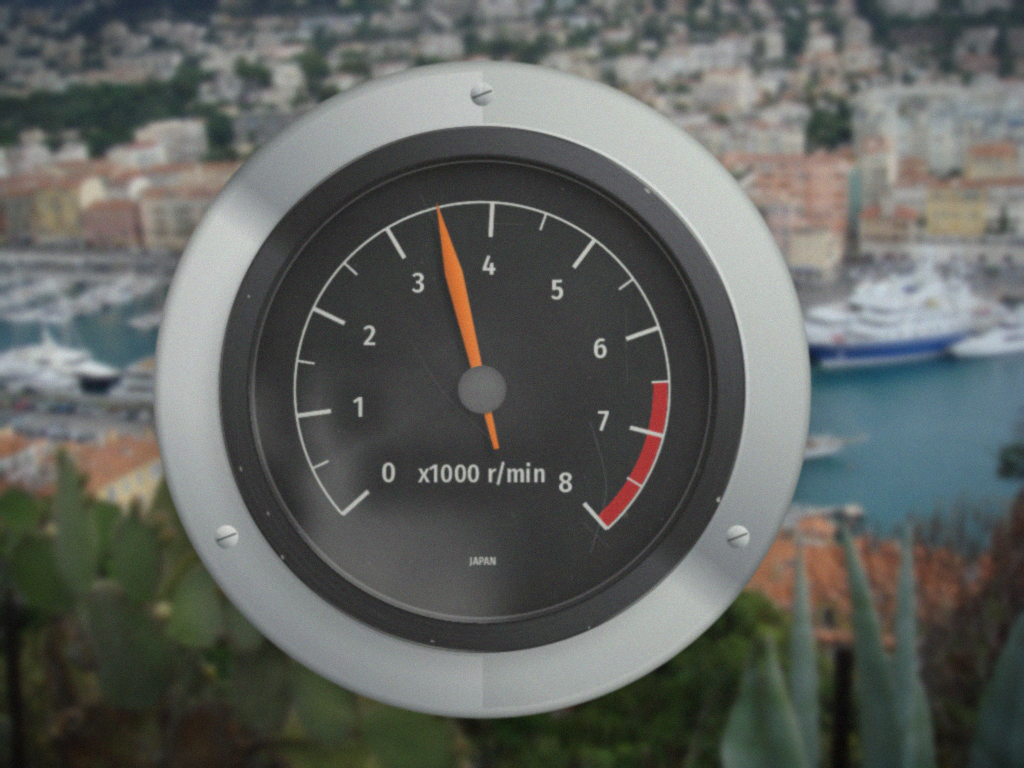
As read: 3500
